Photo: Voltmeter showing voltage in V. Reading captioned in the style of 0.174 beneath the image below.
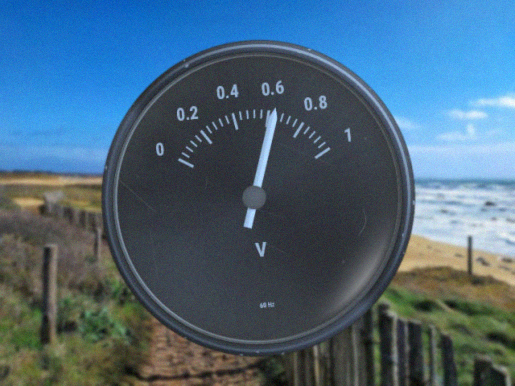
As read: 0.64
